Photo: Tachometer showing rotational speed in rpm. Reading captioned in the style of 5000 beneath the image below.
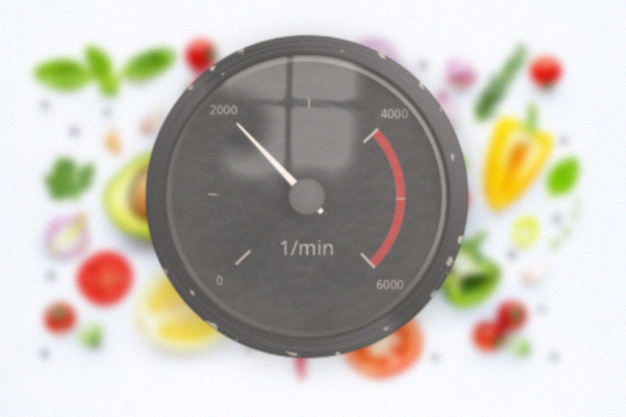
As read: 2000
